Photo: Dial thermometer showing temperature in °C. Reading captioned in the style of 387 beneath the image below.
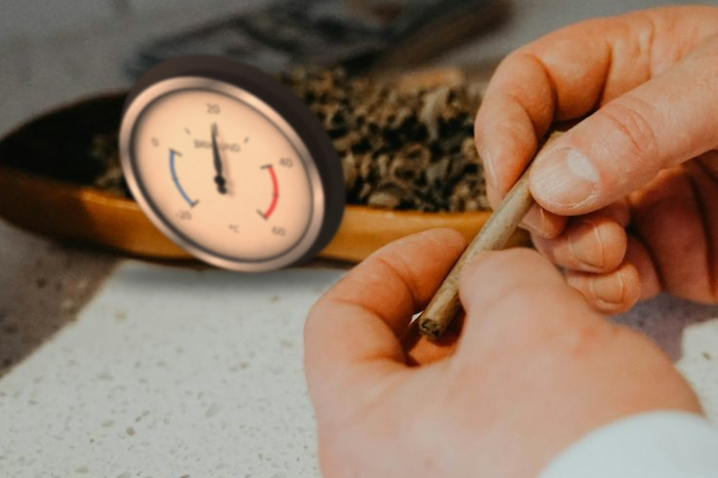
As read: 20
